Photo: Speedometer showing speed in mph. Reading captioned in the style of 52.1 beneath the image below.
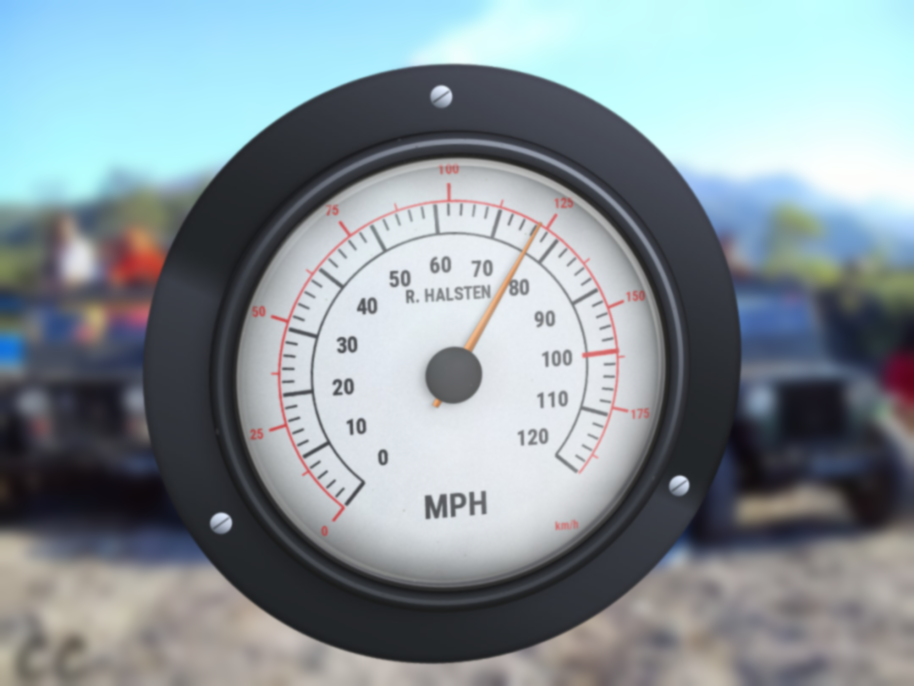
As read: 76
